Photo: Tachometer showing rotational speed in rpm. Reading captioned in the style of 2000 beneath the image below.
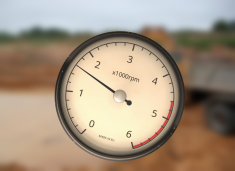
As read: 1600
